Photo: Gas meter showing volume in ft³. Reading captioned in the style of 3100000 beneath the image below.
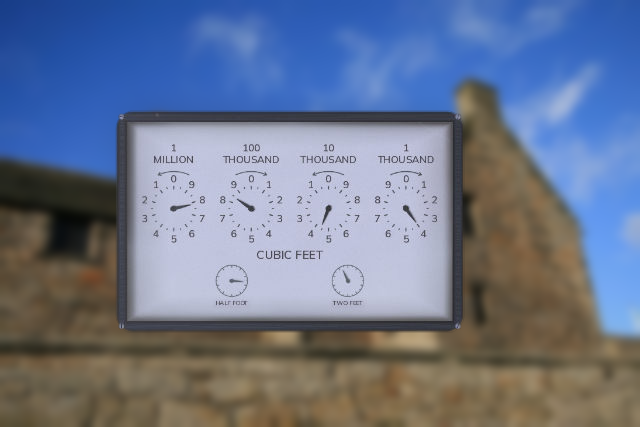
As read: 784400
